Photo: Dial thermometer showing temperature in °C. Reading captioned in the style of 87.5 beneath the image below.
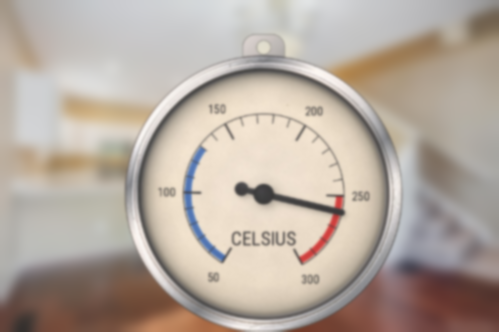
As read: 260
